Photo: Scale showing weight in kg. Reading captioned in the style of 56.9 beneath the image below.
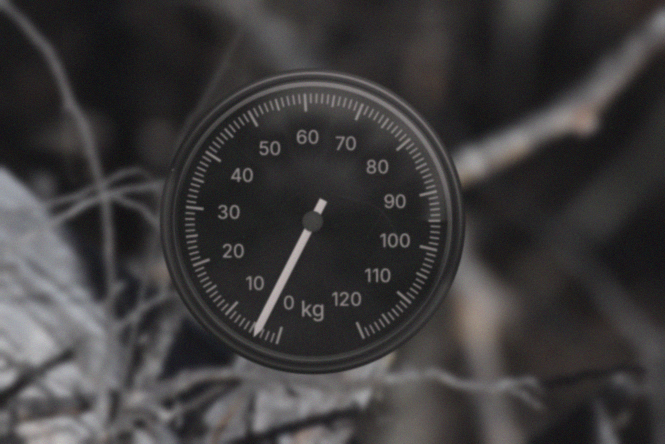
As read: 4
